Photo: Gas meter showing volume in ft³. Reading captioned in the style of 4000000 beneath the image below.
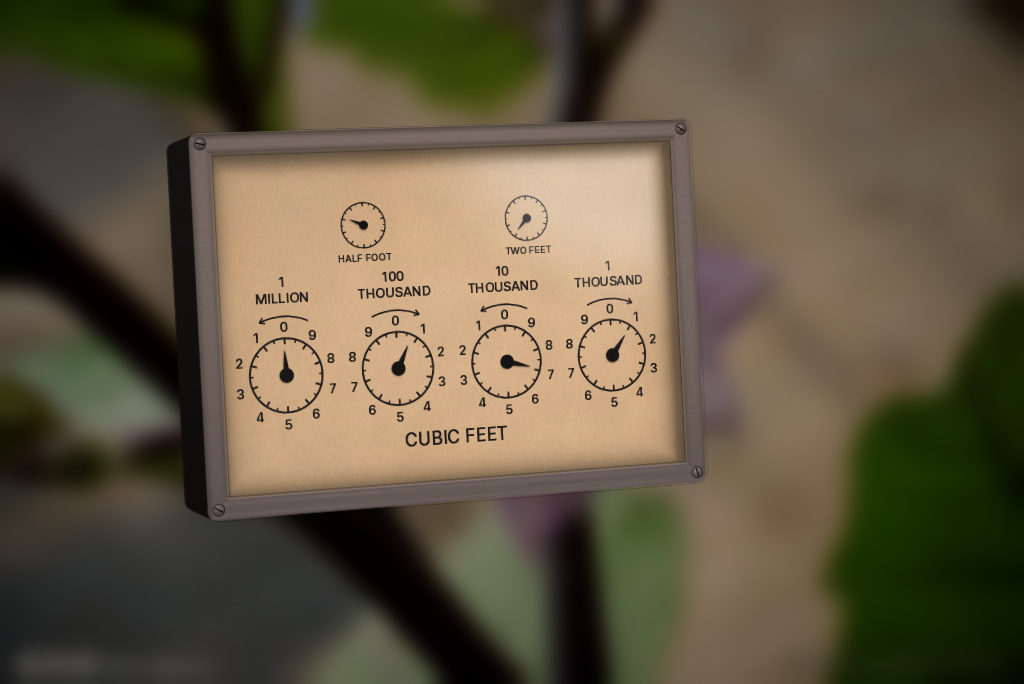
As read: 7100
